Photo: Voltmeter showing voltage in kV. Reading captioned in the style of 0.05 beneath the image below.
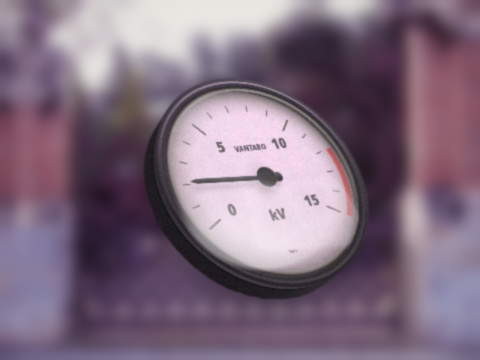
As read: 2
